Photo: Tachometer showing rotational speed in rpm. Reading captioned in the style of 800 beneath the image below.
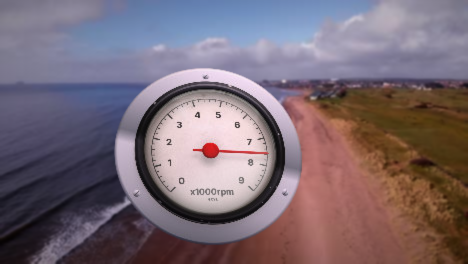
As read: 7600
